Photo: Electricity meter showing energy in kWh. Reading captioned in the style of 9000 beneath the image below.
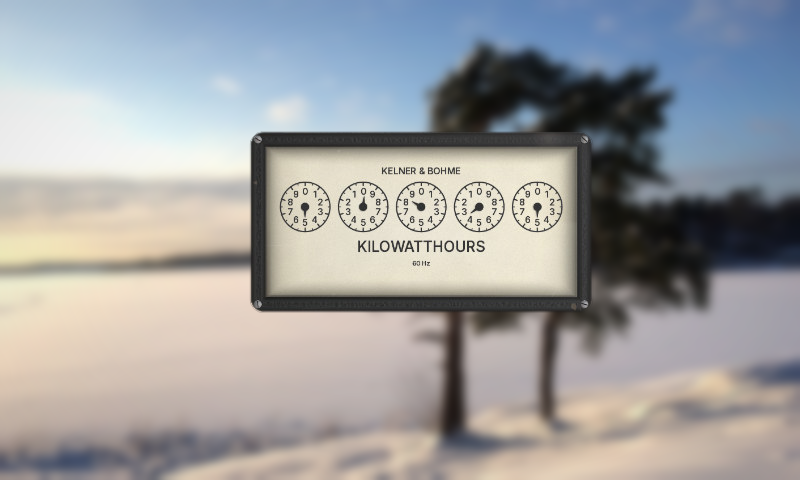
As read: 49835
